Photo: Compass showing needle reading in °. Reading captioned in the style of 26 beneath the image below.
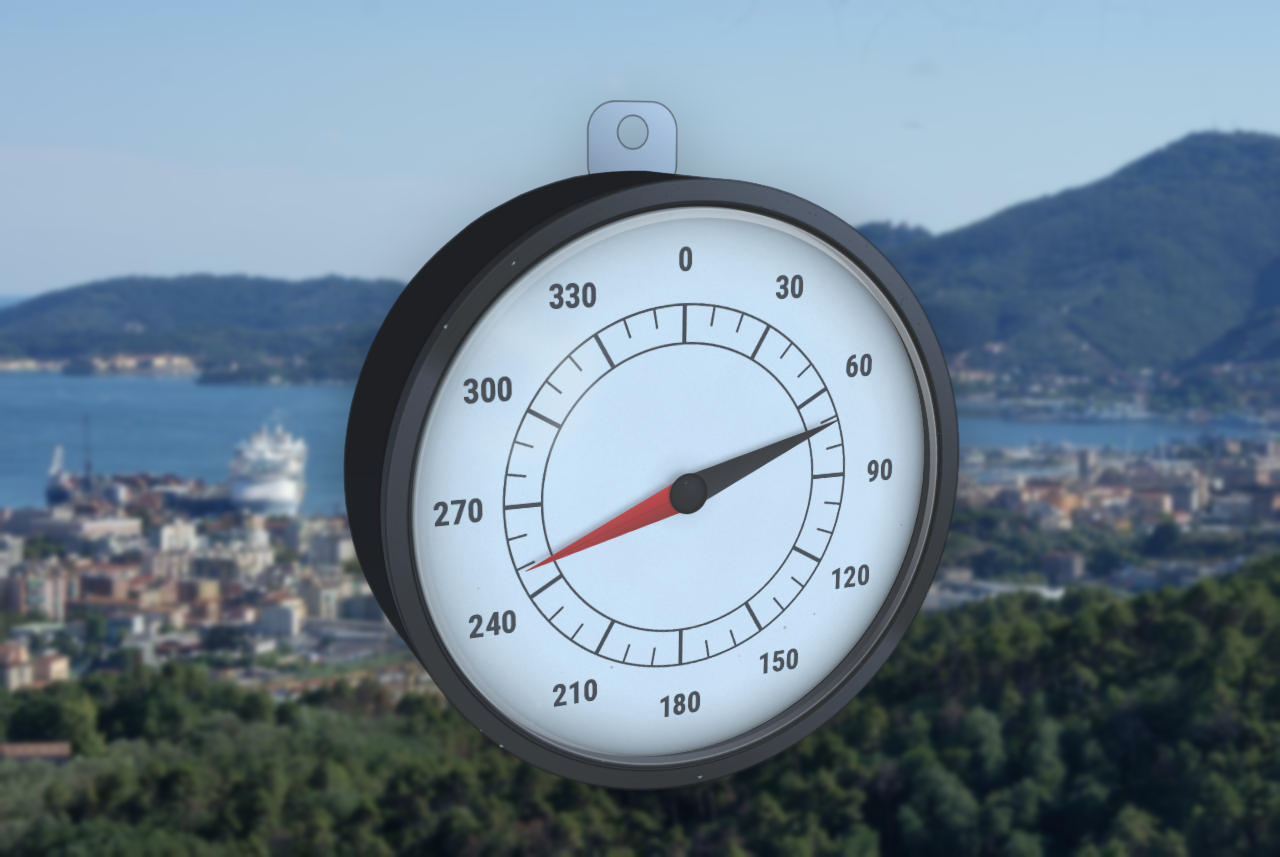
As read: 250
